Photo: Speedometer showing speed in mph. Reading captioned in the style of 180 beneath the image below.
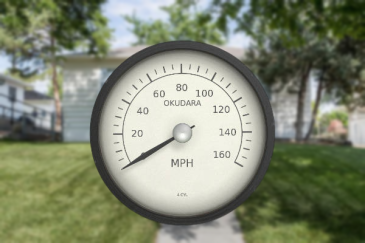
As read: 0
